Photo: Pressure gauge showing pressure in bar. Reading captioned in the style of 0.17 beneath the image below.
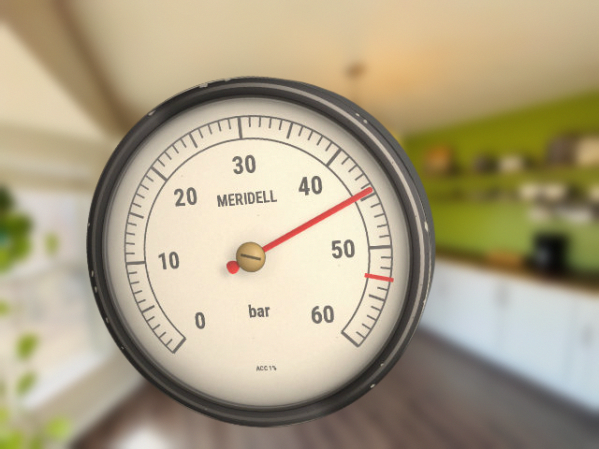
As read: 44.5
